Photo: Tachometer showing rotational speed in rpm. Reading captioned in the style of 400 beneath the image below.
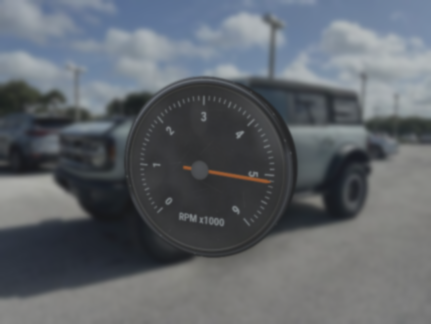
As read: 5100
